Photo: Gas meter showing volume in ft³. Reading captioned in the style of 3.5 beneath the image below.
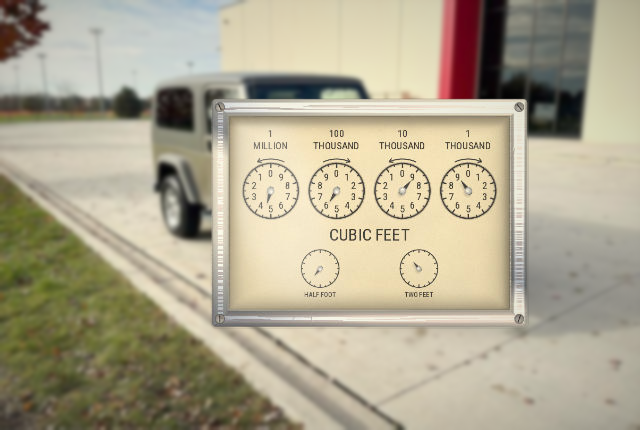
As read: 458900
